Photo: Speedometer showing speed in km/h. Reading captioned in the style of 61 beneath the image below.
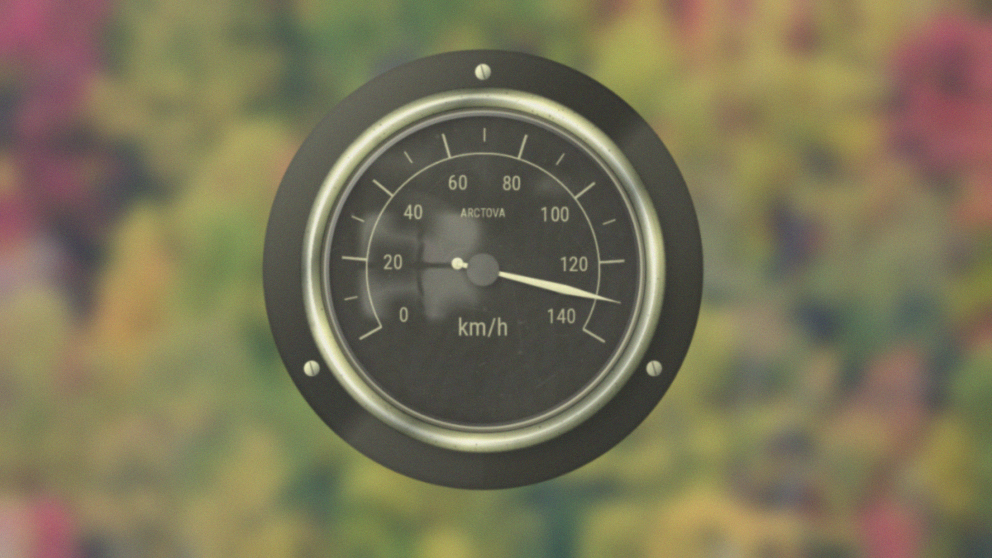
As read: 130
